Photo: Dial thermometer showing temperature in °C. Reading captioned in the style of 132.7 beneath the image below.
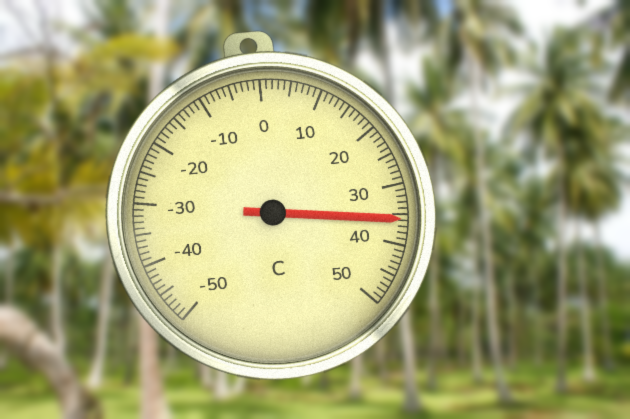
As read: 36
